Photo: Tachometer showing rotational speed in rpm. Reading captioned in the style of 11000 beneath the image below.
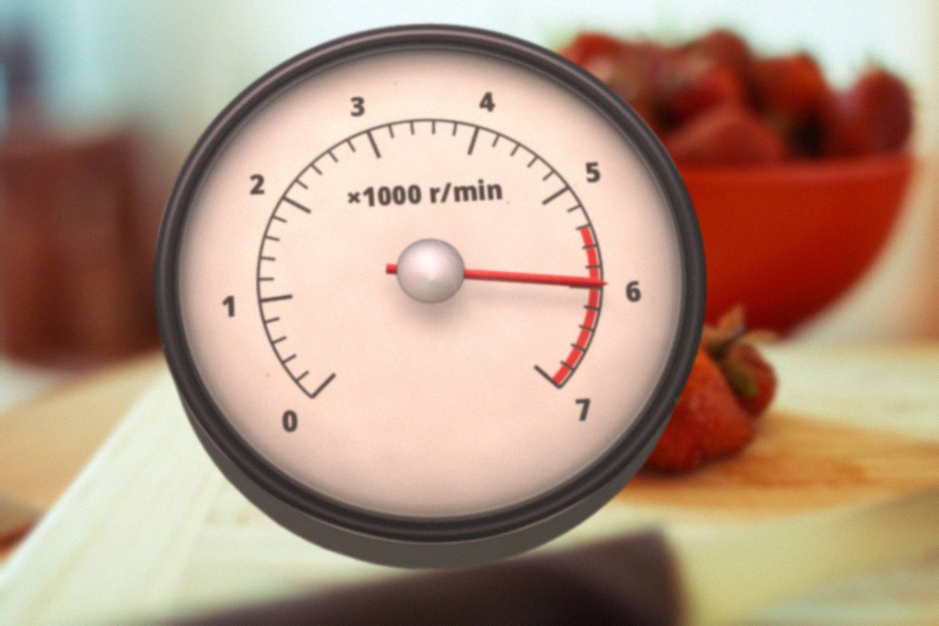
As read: 6000
